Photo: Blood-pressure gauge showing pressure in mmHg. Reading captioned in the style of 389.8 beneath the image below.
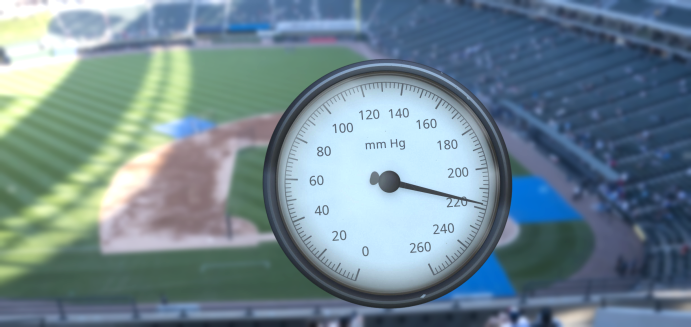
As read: 218
